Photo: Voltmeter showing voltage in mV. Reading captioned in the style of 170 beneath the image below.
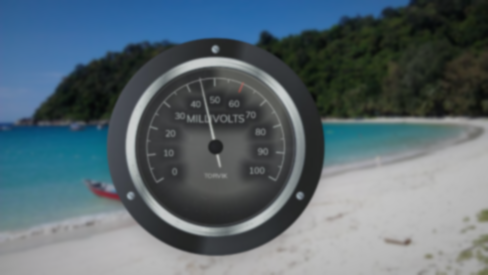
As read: 45
